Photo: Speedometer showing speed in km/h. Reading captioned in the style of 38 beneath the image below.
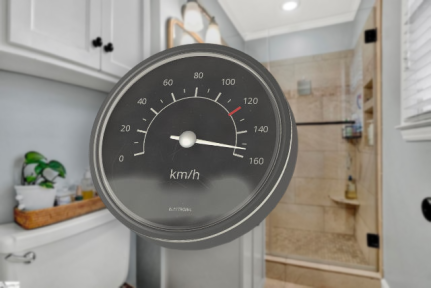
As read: 155
